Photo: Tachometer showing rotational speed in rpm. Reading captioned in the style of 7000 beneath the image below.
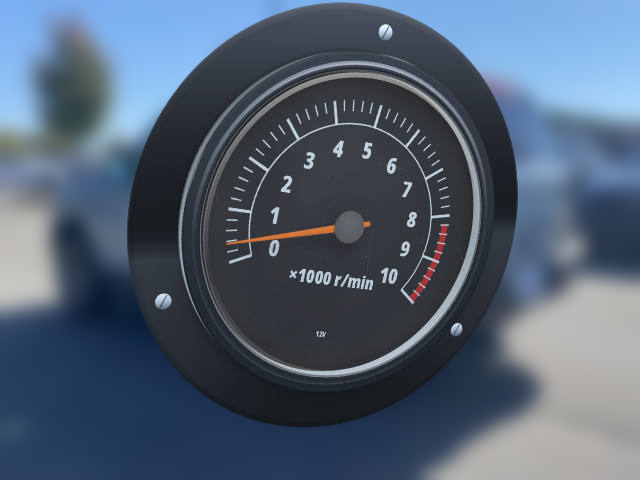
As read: 400
